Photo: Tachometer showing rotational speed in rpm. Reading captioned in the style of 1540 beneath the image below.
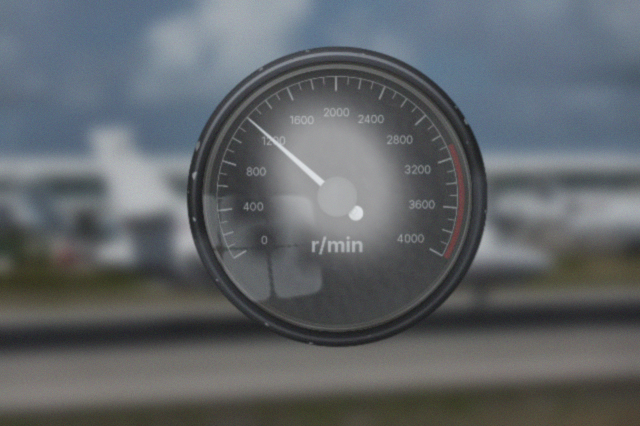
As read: 1200
